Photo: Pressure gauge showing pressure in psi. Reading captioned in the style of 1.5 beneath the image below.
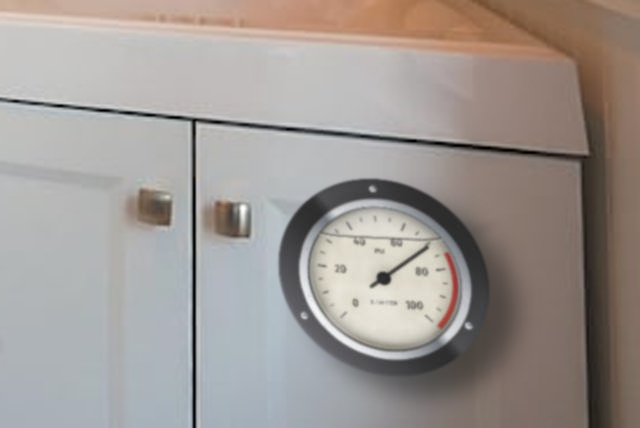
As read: 70
